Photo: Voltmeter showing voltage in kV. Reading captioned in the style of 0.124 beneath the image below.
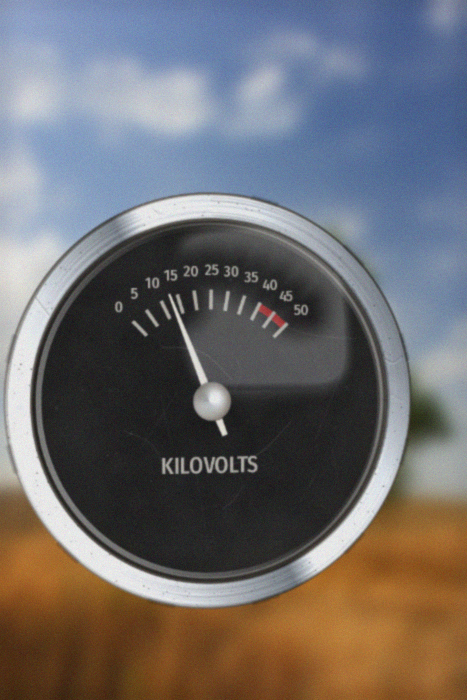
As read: 12.5
